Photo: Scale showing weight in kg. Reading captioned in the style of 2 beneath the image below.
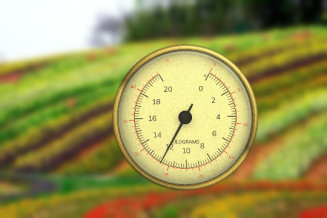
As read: 12
